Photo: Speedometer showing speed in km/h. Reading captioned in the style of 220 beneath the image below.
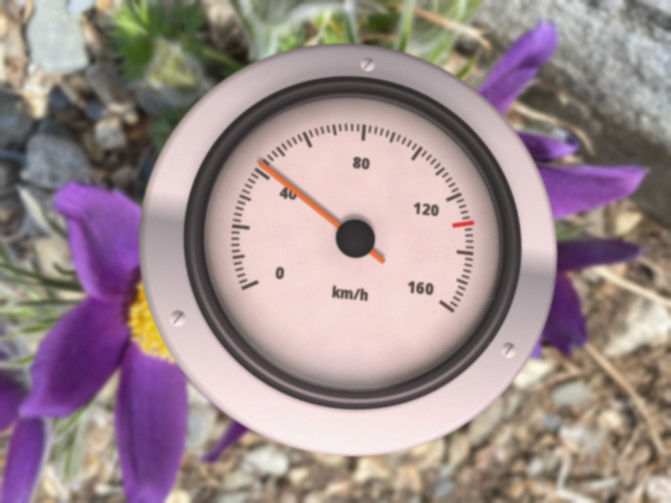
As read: 42
